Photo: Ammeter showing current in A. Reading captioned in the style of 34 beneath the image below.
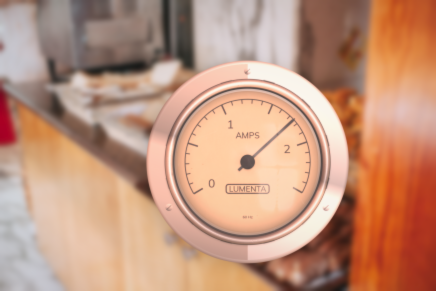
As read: 1.75
